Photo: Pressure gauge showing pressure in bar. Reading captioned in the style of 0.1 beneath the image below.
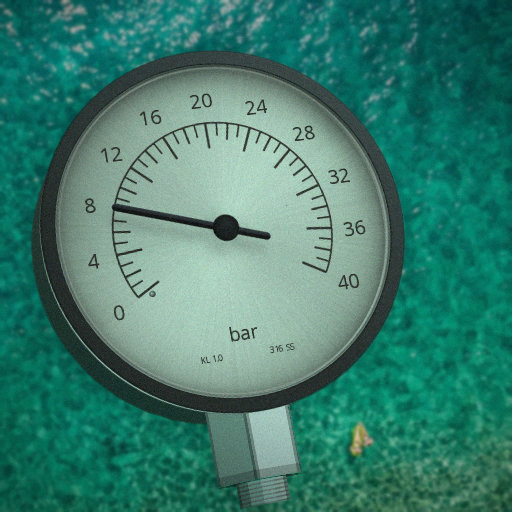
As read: 8
